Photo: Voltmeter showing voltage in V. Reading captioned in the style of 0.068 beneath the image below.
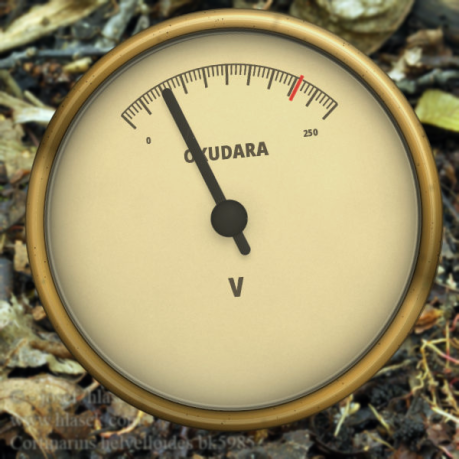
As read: 55
